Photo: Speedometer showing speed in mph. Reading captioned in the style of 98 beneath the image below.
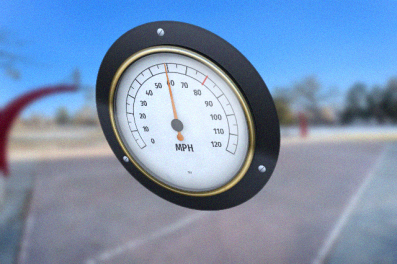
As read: 60
